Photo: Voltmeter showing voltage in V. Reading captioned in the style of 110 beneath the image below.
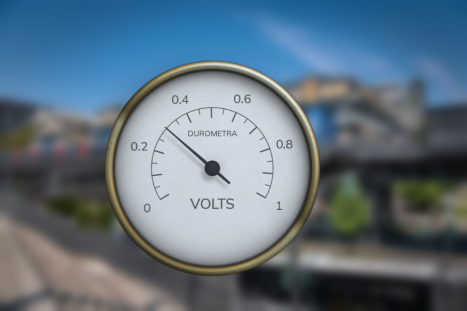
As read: 0.3
